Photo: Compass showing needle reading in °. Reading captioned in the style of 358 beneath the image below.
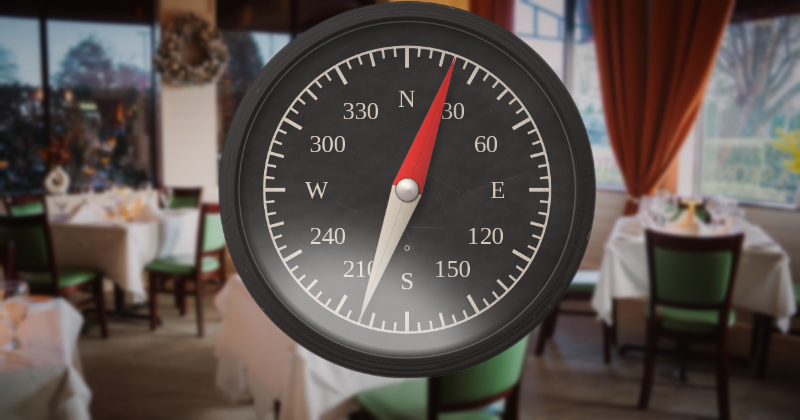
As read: 20
